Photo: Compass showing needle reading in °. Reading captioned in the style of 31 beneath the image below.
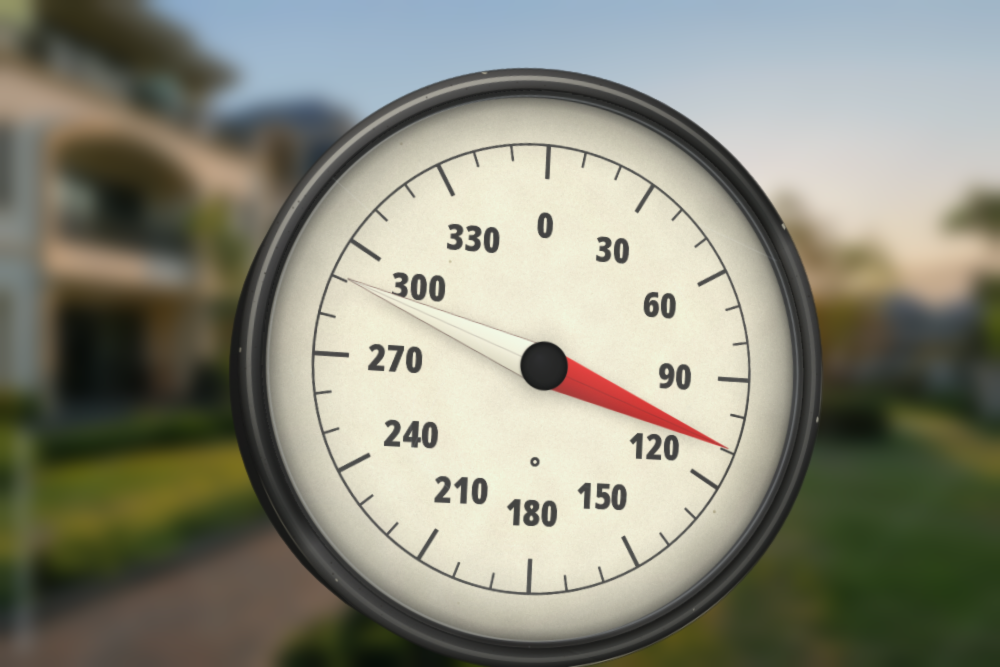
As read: 110
